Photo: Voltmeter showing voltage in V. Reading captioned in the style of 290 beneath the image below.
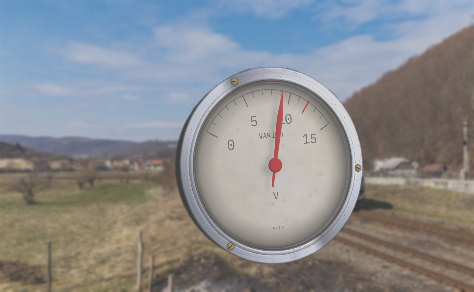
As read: 9
